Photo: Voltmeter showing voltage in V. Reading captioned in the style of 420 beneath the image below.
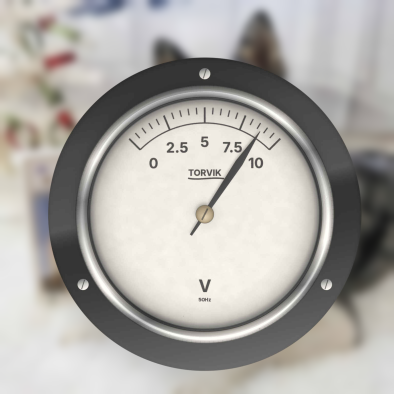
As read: 8.75
